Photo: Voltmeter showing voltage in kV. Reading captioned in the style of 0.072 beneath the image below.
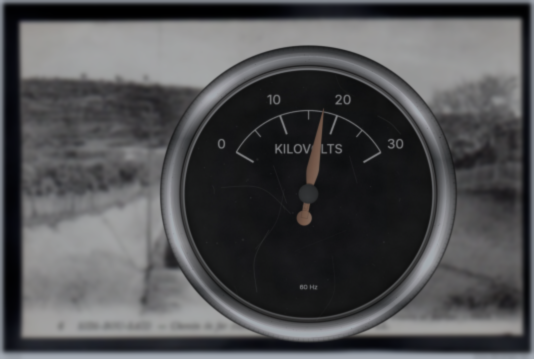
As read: 17.5
